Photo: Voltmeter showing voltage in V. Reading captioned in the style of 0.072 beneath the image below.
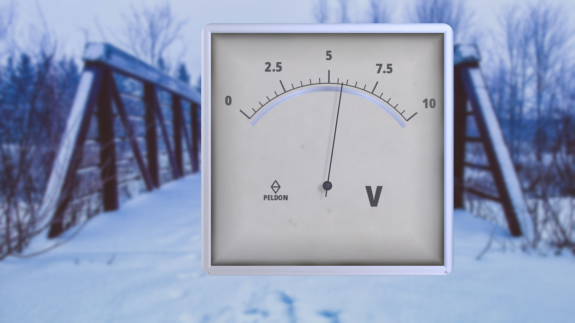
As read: 5.75
